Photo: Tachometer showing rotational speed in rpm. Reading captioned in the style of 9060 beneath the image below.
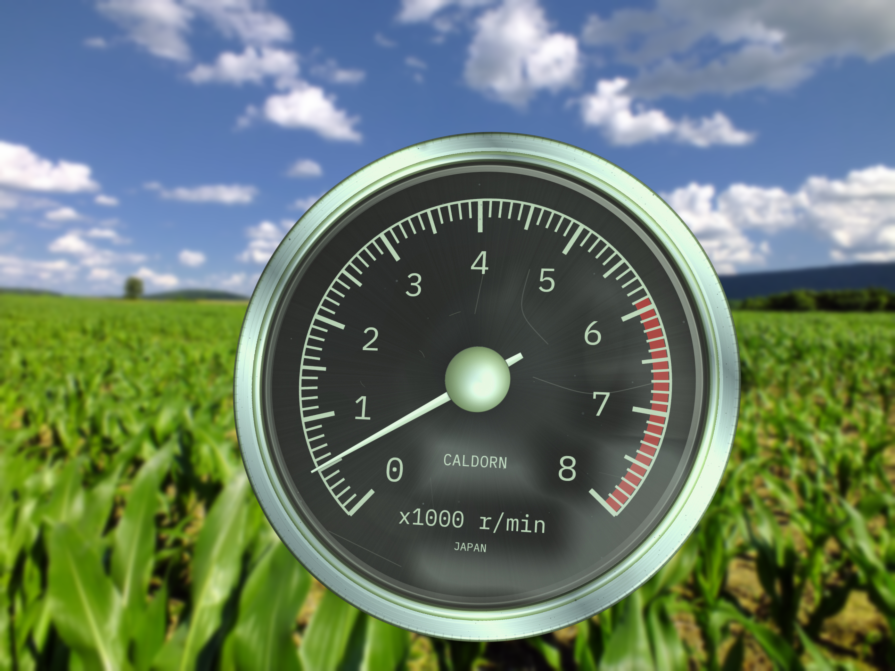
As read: 500
